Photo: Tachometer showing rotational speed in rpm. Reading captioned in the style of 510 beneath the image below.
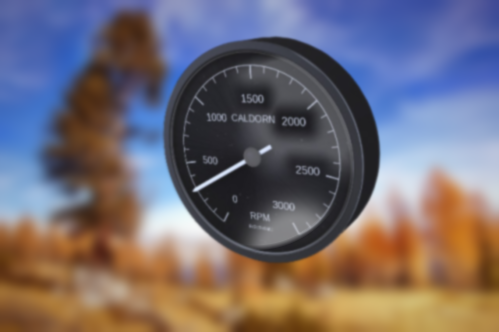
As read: 300
